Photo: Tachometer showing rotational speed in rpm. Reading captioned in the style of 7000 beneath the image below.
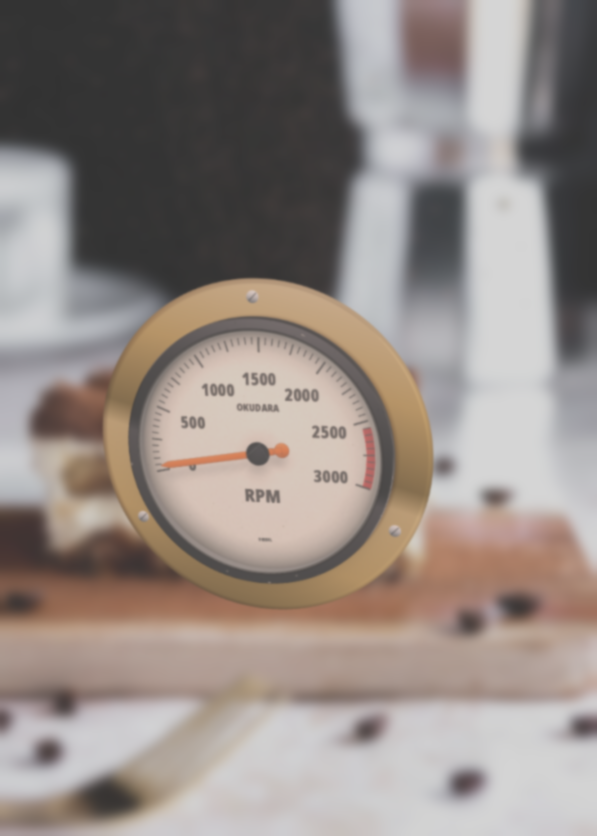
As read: 50
